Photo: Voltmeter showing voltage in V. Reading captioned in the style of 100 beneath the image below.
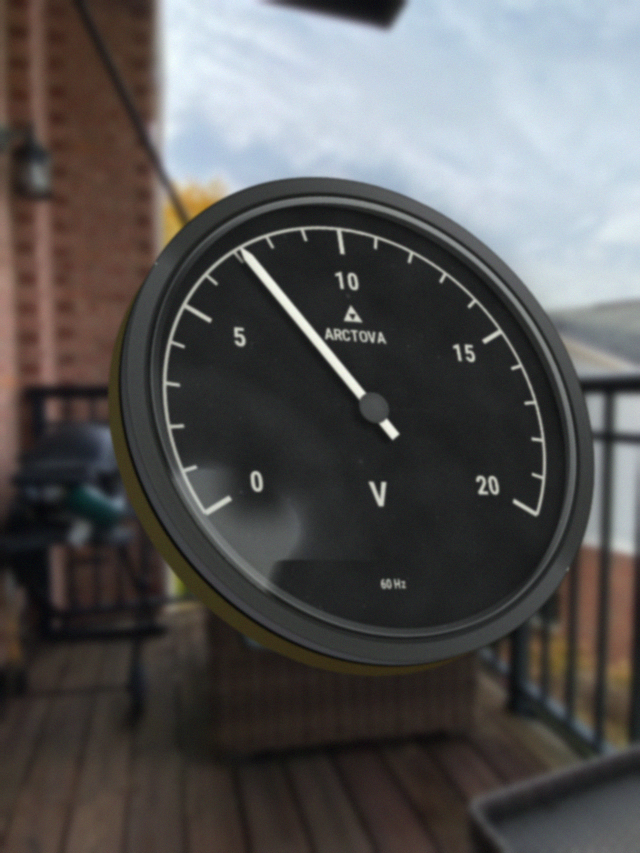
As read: 7
